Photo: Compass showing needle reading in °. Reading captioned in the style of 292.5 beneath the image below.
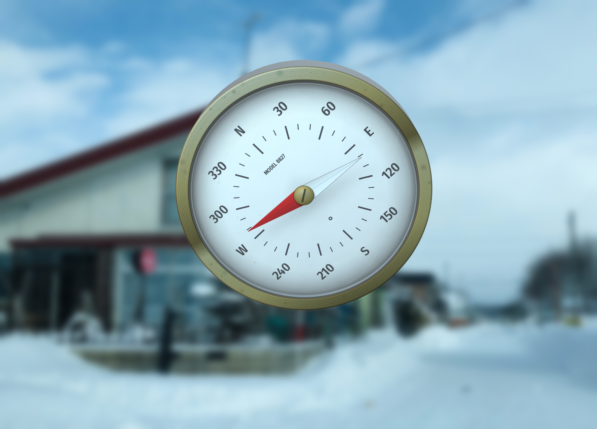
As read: 280
